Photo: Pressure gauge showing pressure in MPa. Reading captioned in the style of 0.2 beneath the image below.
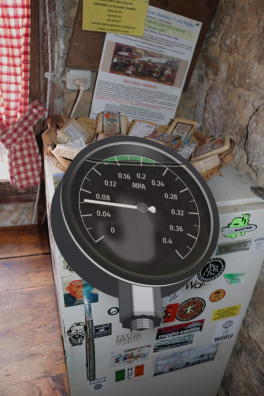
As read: 0.06
